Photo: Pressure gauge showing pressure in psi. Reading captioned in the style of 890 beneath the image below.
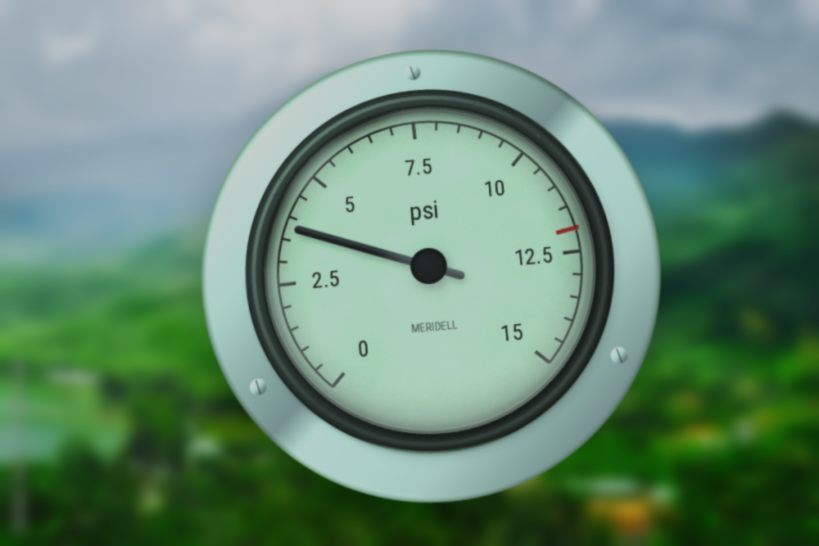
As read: 3.75
